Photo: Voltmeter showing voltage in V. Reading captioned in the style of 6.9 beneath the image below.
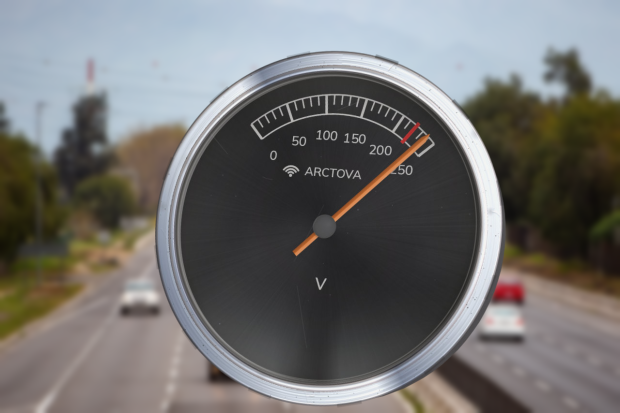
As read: 240
